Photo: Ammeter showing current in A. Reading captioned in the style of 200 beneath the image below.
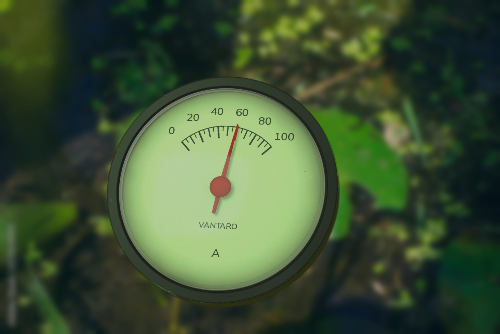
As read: 60
